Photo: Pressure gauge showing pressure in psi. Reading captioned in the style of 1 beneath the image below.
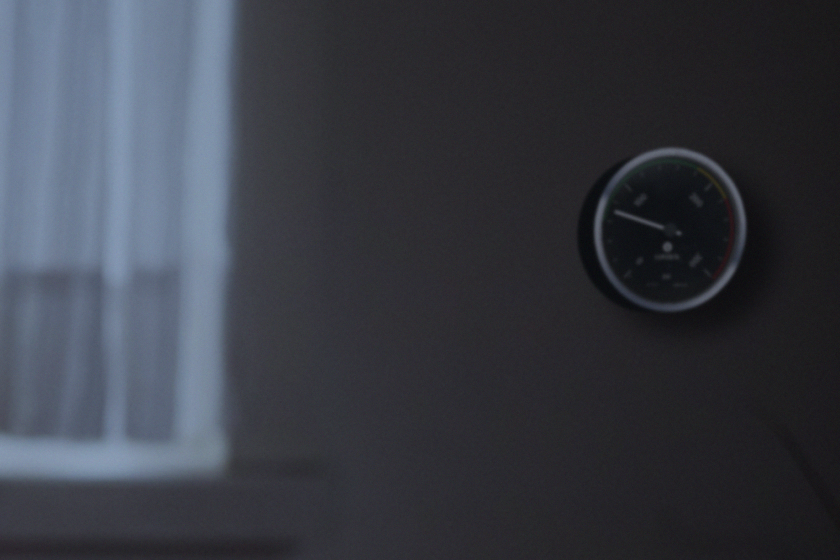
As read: 70
